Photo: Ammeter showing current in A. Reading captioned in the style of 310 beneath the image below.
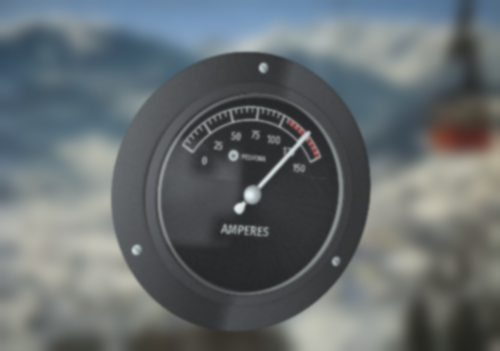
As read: 125
